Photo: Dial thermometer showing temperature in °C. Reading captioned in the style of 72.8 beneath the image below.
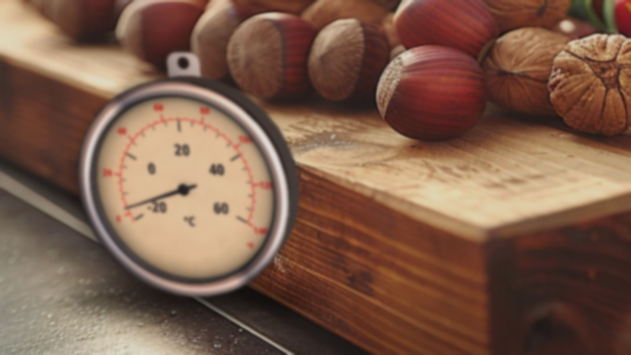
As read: -16
